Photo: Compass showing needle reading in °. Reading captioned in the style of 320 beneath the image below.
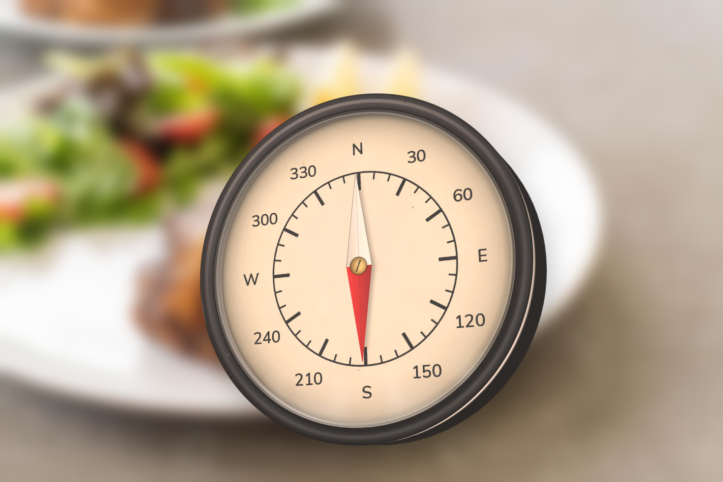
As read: 180
